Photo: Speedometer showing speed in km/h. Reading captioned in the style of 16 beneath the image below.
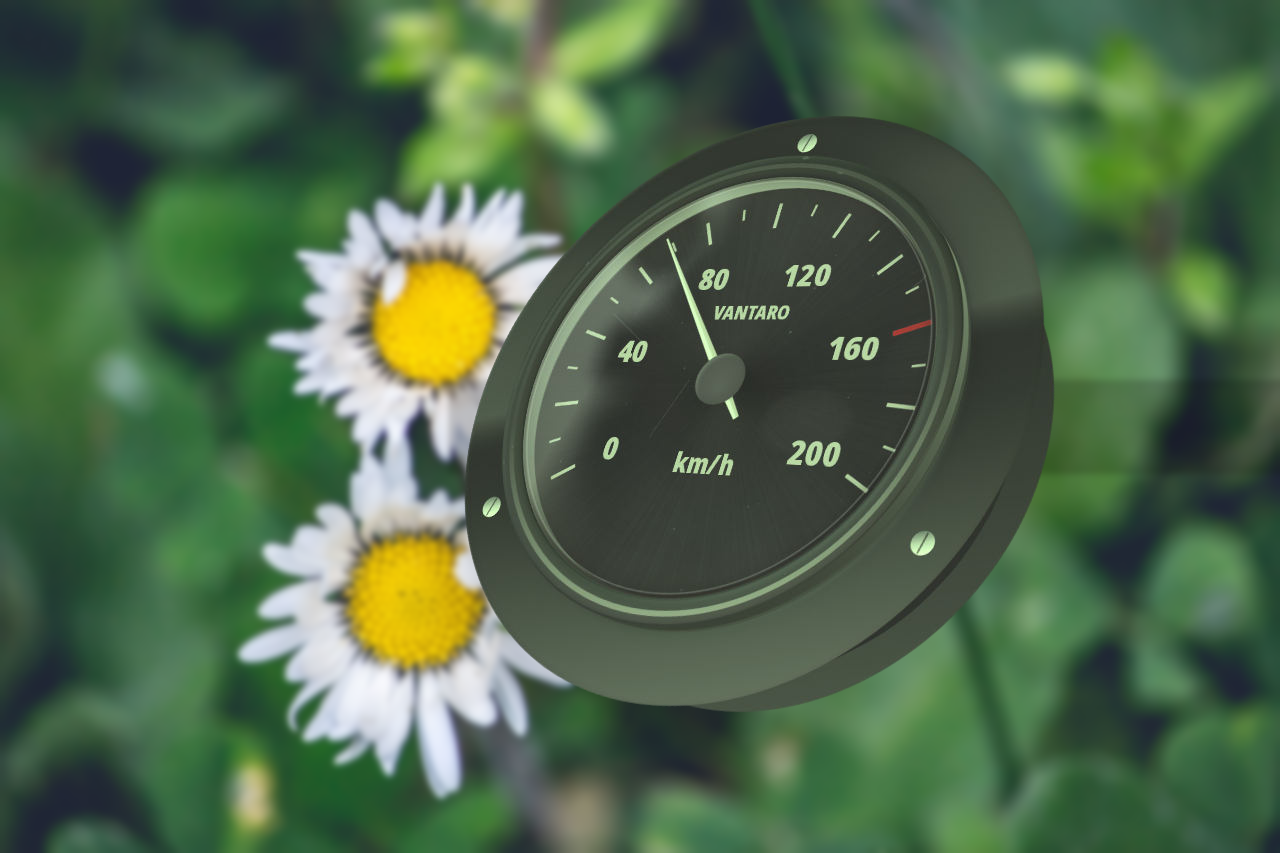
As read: 70
